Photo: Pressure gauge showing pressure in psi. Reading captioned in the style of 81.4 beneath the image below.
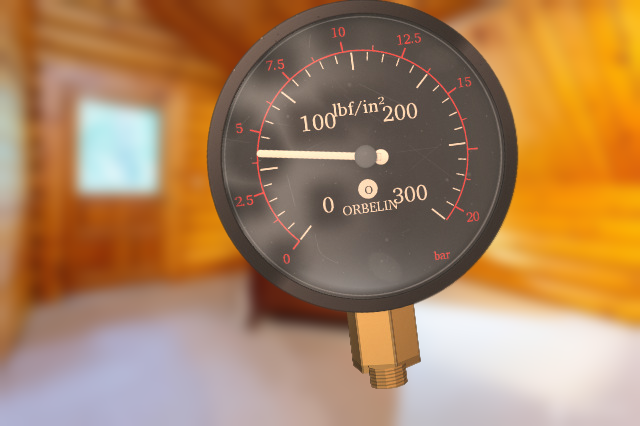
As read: 60
